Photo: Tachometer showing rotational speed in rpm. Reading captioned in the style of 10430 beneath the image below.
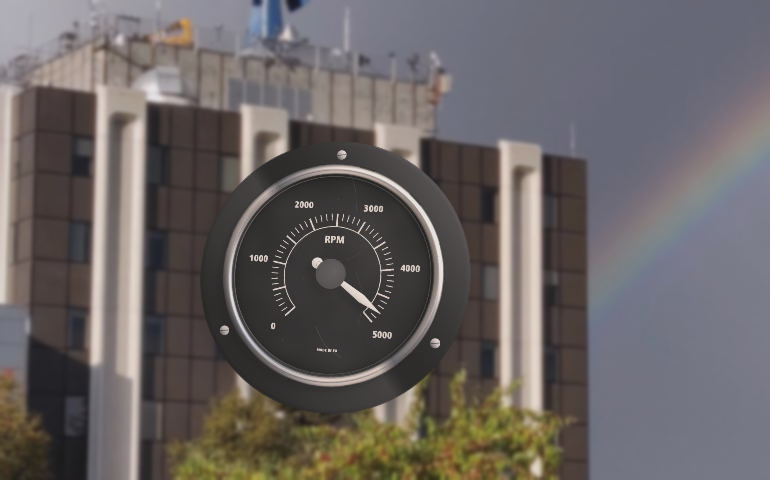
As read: 4800
